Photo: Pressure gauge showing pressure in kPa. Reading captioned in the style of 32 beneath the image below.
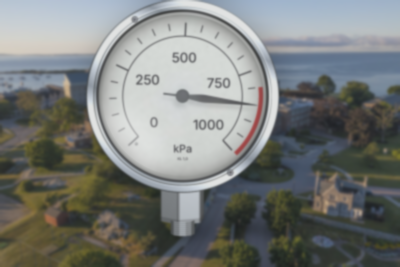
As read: 850
